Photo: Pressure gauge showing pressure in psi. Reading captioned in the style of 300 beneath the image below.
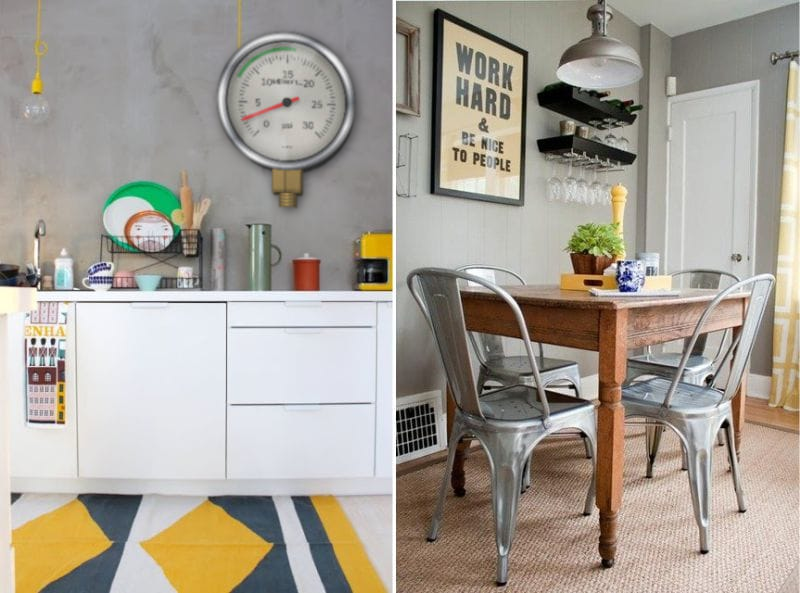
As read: 2.5
